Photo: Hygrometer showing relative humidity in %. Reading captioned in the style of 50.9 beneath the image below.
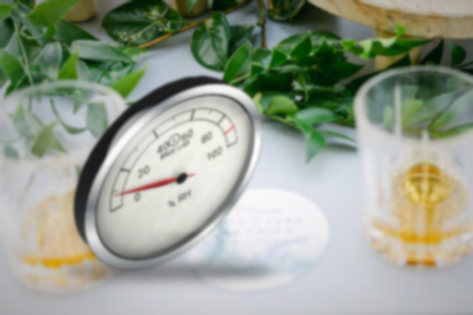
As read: 10
